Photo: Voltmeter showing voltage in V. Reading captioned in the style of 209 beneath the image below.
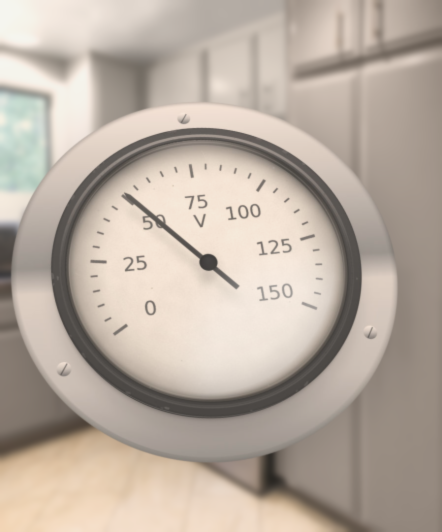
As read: 50
